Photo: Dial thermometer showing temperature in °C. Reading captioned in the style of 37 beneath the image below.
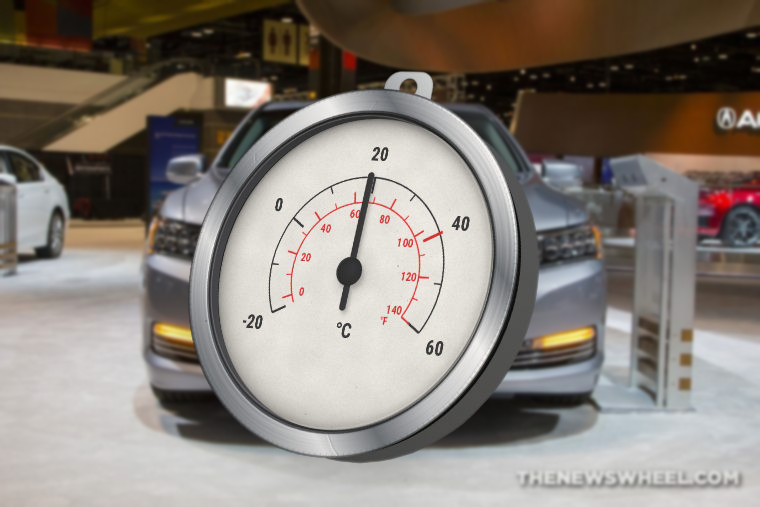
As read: 20
